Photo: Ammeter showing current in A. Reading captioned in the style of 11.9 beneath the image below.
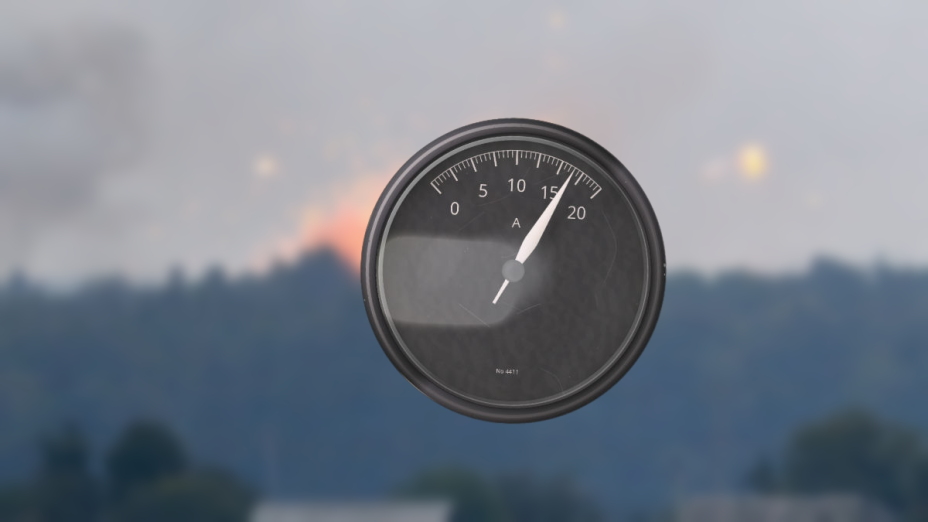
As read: 16.5
